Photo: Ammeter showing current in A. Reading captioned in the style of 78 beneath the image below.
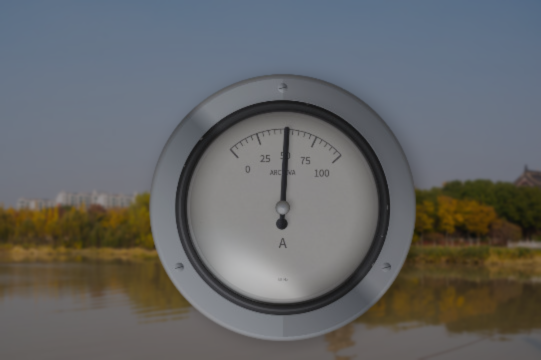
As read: 50
